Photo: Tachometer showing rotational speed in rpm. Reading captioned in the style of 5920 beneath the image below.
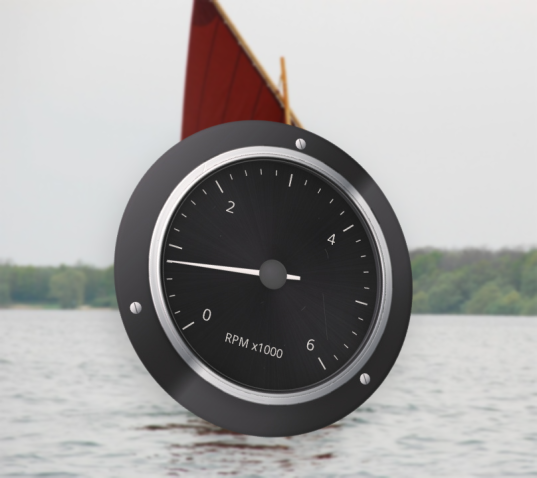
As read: 800
